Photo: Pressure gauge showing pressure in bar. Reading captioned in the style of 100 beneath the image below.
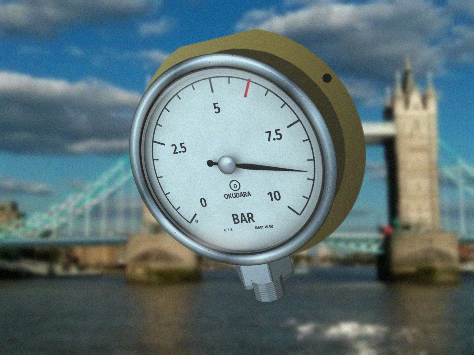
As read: 8.75
